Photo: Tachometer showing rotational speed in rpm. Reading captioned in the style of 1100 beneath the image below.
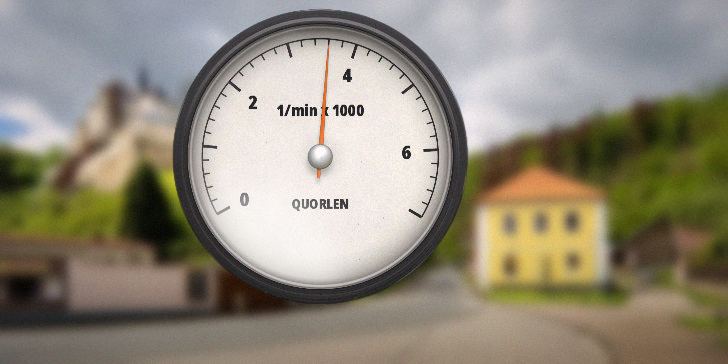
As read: 3600
